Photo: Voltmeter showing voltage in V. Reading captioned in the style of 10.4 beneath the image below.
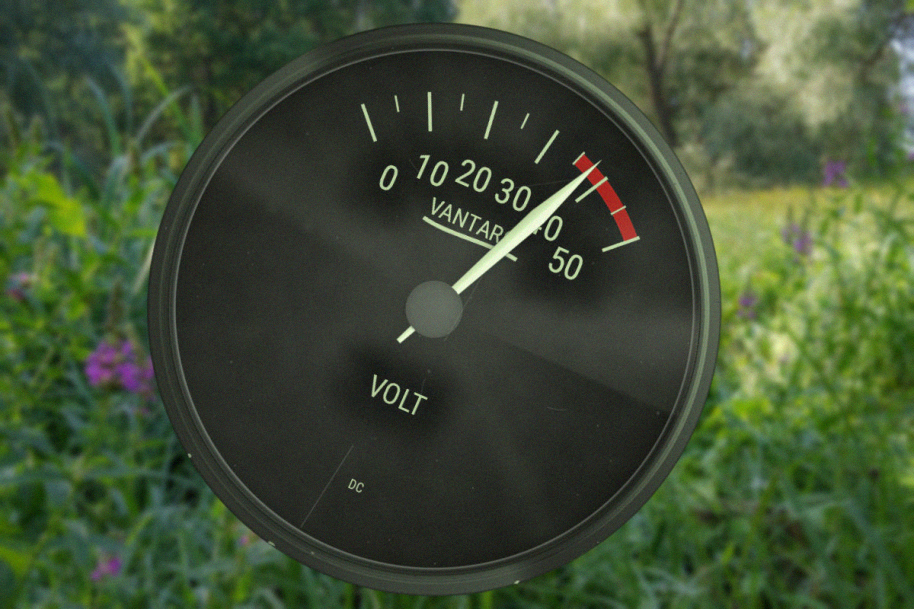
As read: 37.5
